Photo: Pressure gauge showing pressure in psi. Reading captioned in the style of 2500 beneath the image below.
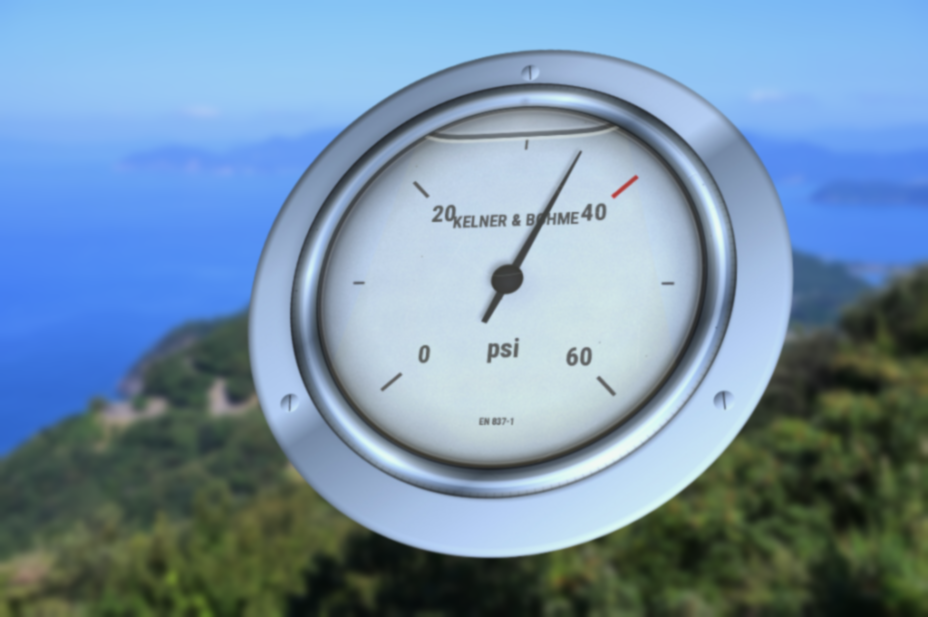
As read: 35
